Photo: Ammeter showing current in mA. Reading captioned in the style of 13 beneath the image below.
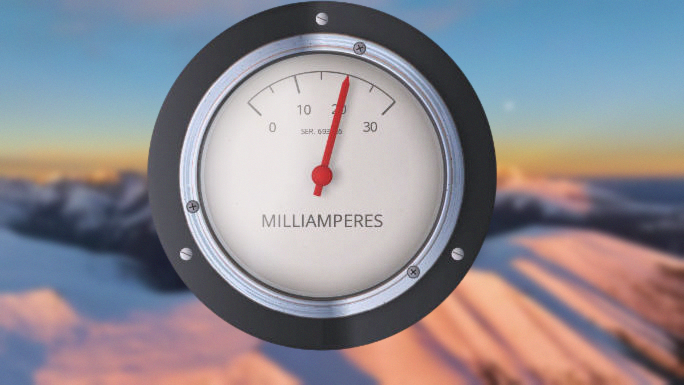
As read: 20
